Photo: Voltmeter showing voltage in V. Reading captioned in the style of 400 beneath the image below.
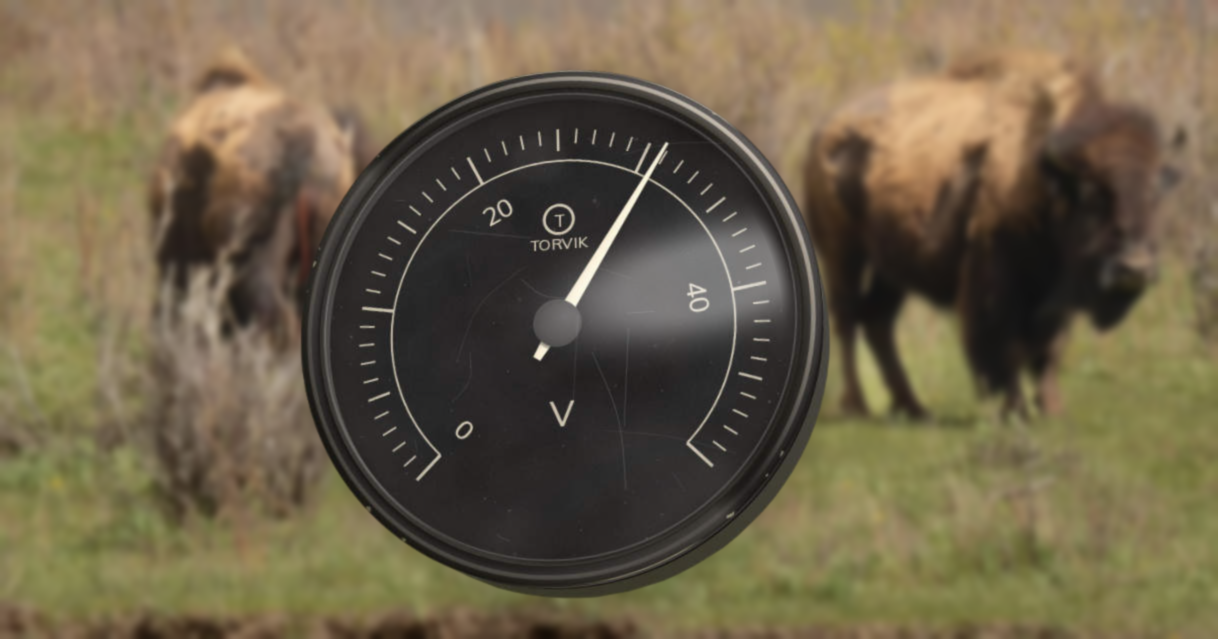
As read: 31
